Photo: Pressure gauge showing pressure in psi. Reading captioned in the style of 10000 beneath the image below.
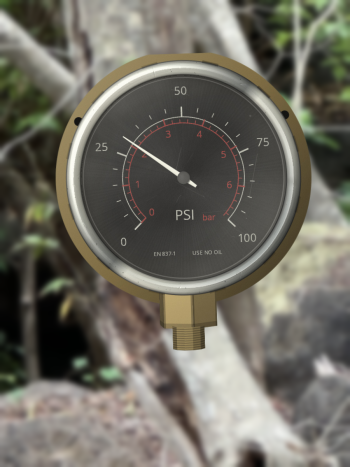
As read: 30
